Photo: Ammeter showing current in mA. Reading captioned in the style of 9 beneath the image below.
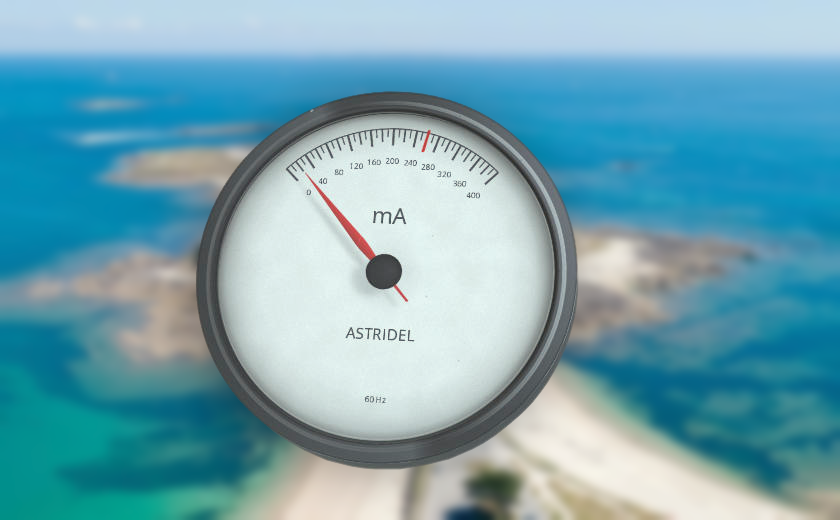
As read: 20
